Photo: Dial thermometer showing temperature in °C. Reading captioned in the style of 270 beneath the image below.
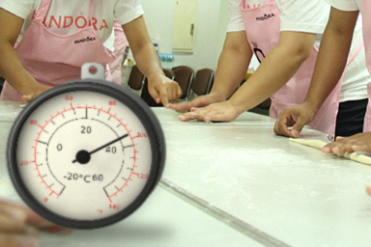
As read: 36
